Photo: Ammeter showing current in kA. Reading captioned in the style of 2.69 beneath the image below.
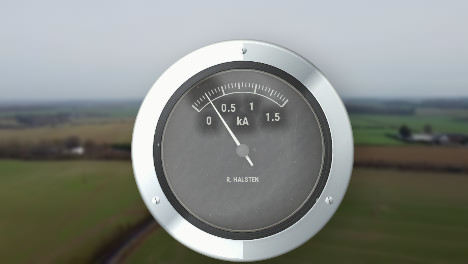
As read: 0.25
